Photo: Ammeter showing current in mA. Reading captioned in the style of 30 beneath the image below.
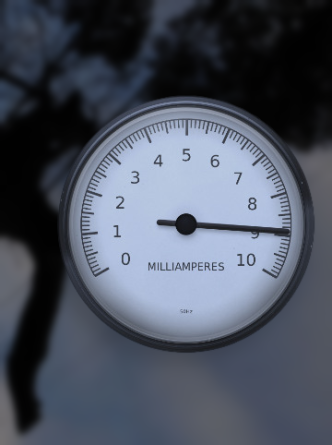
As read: 8.9
